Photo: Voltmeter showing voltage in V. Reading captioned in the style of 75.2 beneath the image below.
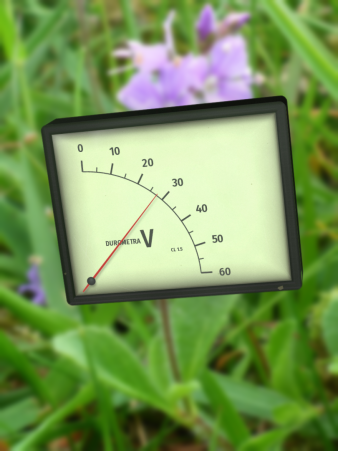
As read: 27.5
